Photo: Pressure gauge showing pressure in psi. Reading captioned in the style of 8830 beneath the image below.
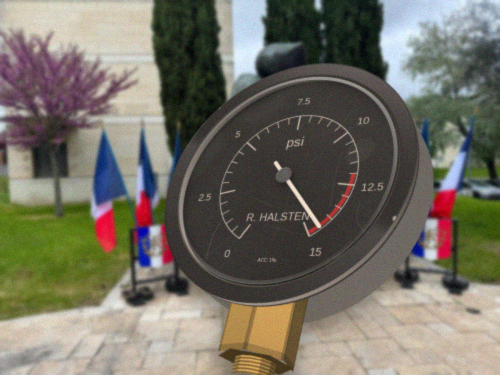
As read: 14.5
